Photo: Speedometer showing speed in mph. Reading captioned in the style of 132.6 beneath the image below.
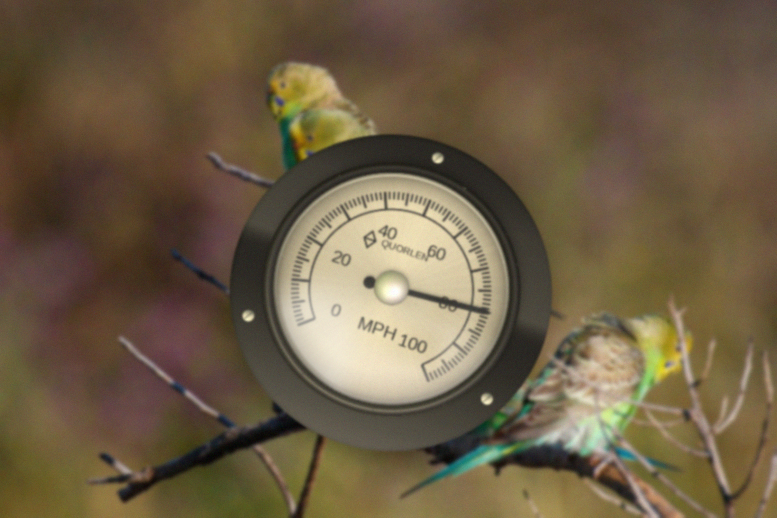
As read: 80
